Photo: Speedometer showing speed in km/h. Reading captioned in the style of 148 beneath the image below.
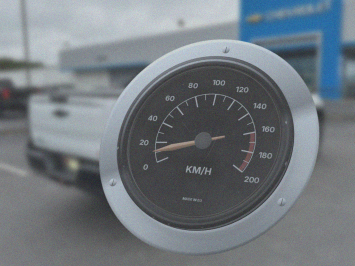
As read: 10
